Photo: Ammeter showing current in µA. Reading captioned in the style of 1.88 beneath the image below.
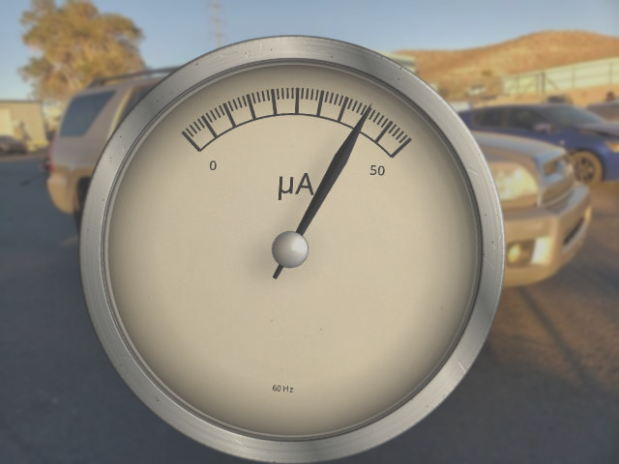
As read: 40
